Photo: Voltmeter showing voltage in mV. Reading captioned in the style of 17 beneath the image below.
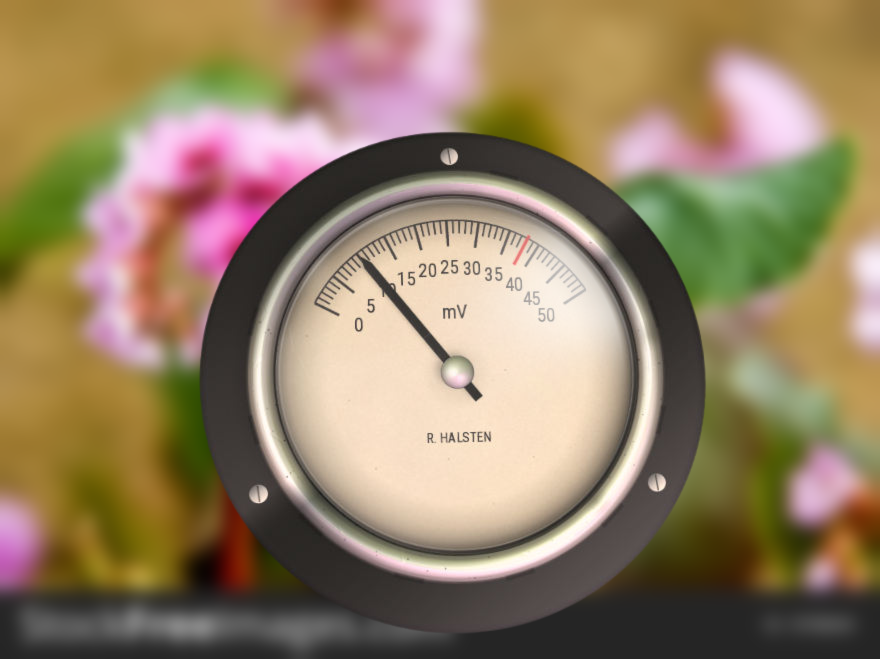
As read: 10
